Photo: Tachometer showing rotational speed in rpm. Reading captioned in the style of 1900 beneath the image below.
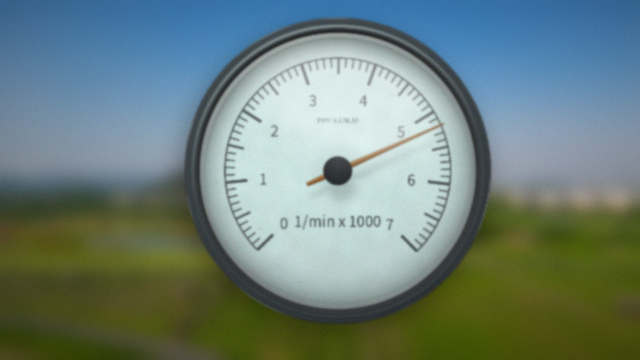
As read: 5200
